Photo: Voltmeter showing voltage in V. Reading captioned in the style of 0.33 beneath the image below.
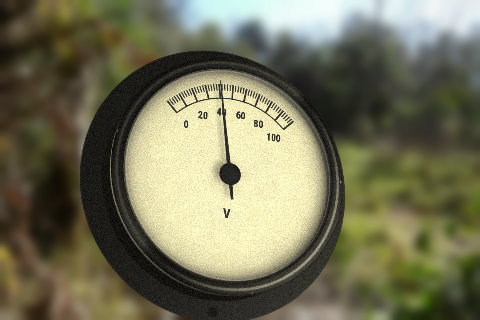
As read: 40
